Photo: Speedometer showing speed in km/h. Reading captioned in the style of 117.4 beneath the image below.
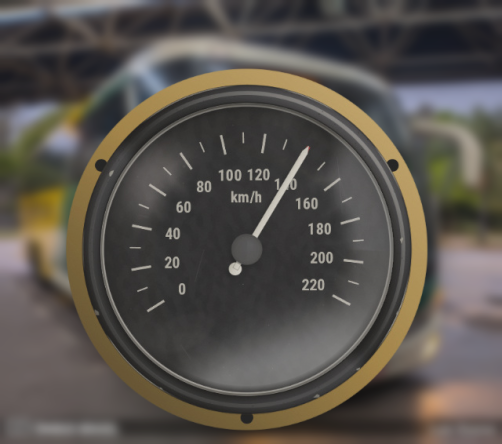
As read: 140
